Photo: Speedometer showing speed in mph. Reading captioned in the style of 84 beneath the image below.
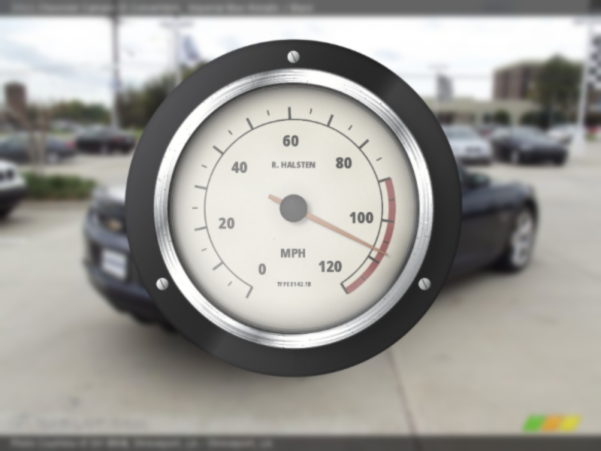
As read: 107.5
